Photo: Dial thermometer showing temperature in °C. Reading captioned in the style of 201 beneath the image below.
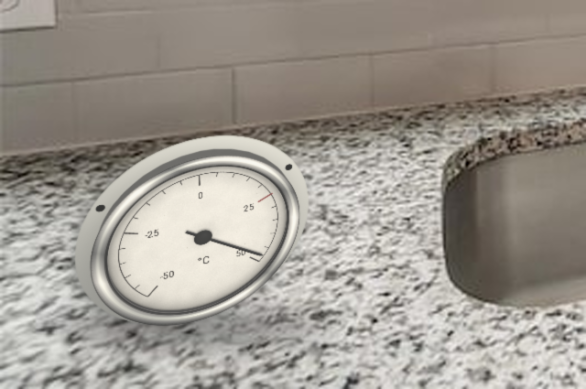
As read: 47.5
